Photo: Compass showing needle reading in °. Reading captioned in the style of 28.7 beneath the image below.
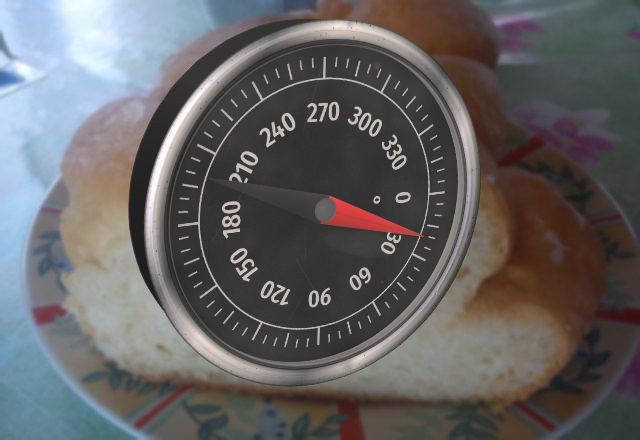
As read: 20
